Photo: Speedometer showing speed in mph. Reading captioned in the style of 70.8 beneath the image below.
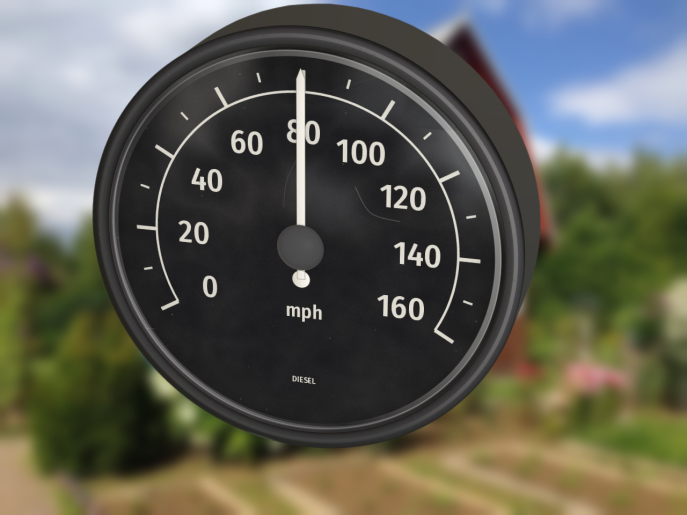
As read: 80
